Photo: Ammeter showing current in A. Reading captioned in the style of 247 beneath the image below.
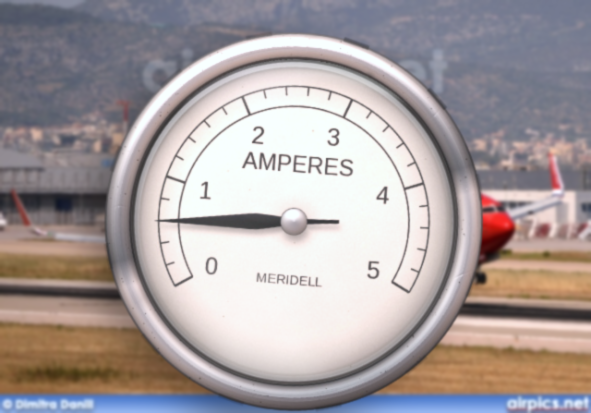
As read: 0.6
